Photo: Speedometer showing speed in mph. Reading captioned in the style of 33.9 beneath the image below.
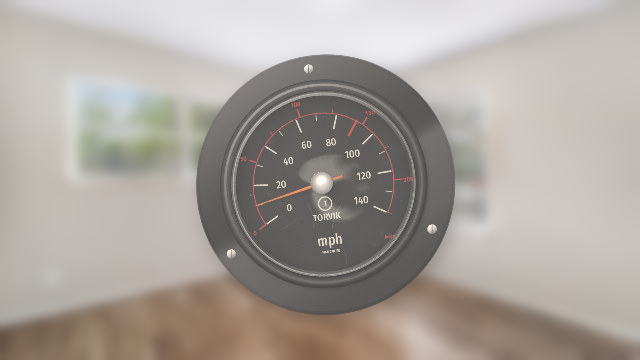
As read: 10
